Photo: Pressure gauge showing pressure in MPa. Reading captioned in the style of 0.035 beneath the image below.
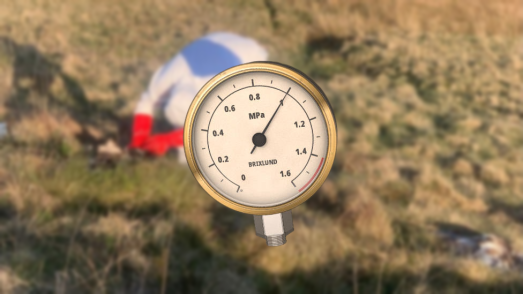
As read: 1
